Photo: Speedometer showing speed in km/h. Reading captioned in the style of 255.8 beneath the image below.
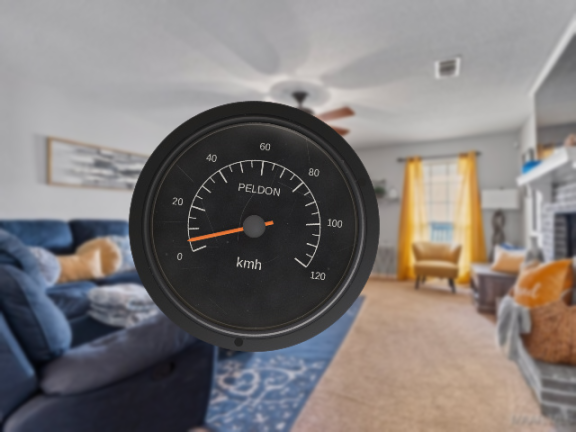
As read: 5
